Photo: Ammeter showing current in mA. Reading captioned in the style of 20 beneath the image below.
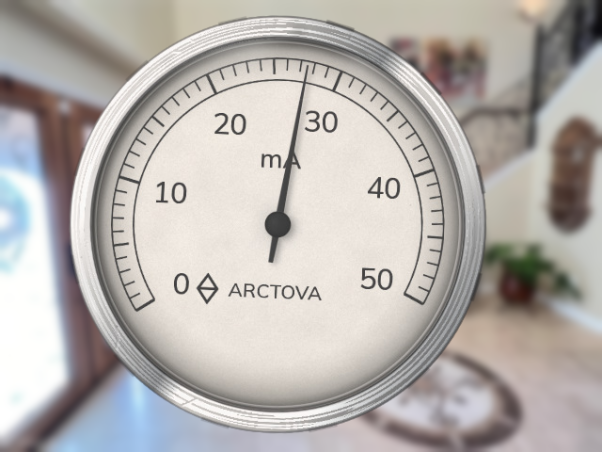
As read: 27.5
